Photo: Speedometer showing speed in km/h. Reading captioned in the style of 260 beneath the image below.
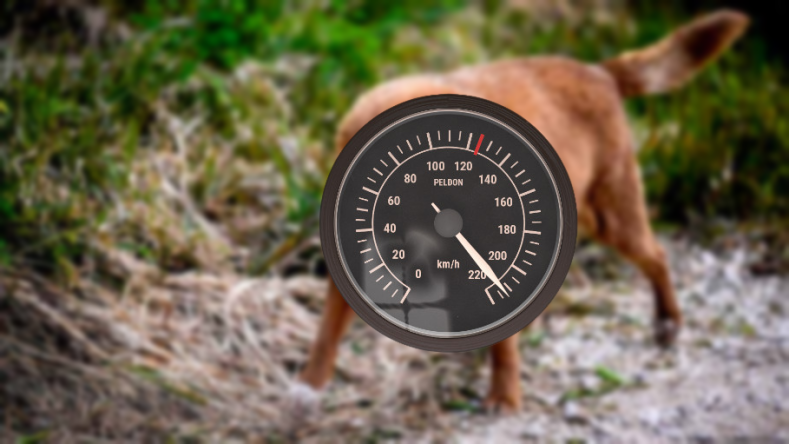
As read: 212.5
